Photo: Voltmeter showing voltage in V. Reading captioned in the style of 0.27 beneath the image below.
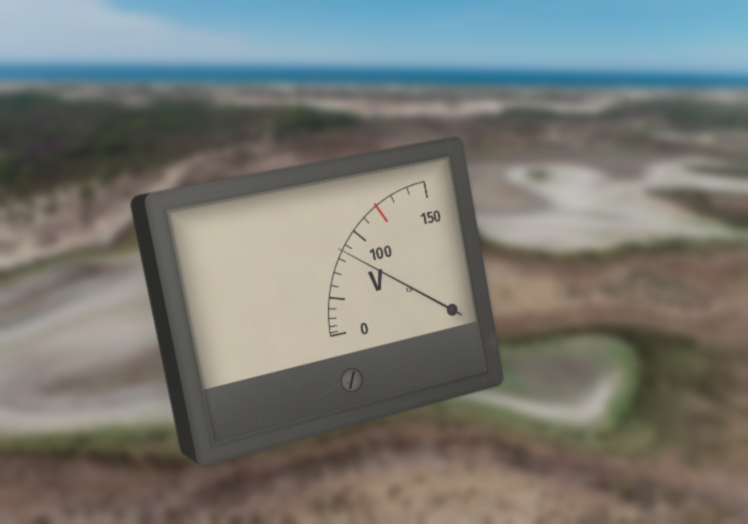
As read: 85
